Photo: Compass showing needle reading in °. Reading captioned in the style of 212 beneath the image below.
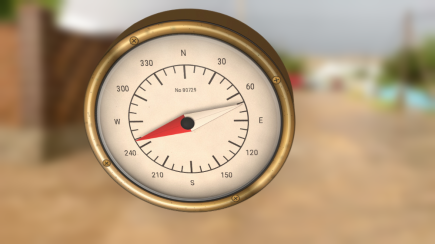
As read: 250
